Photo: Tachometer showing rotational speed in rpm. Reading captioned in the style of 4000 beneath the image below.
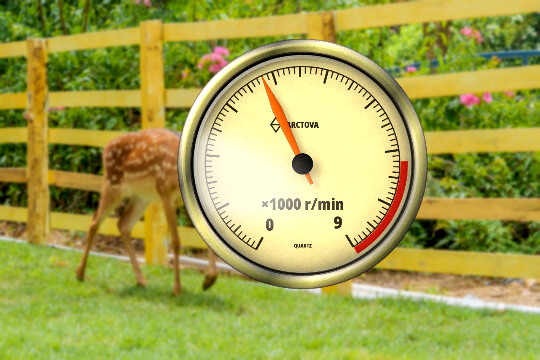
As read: 3800
